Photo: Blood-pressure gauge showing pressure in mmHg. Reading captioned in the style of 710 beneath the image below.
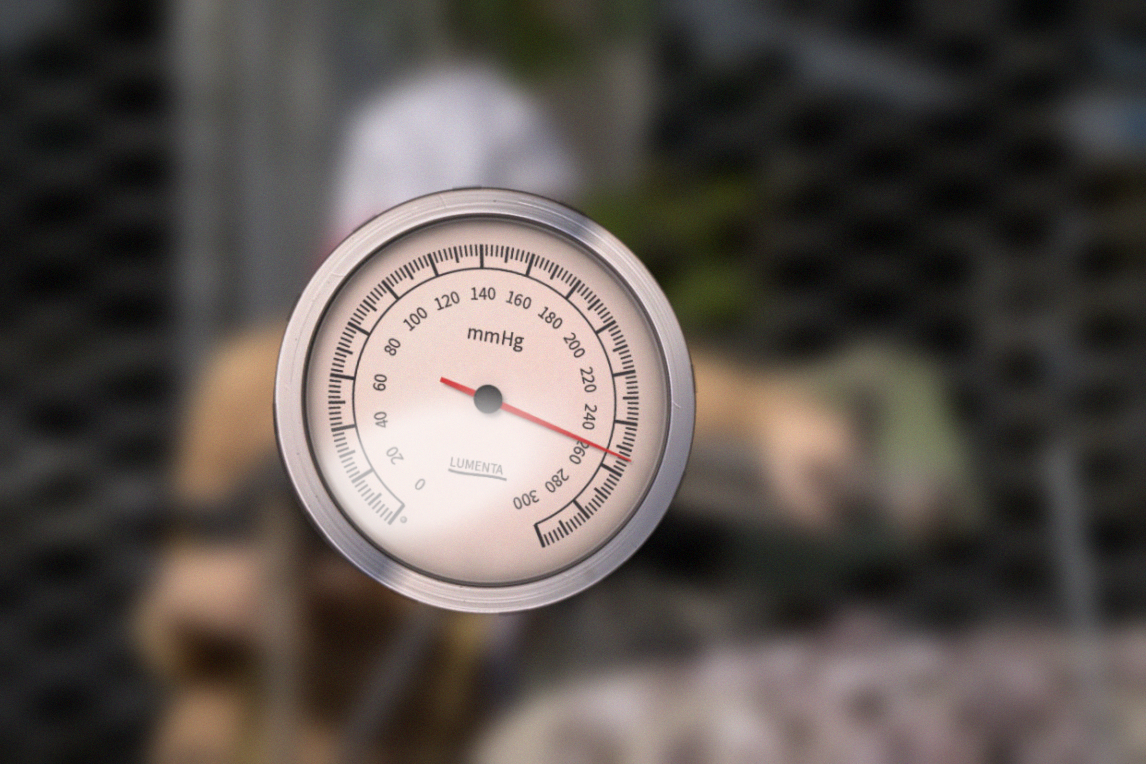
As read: 254
